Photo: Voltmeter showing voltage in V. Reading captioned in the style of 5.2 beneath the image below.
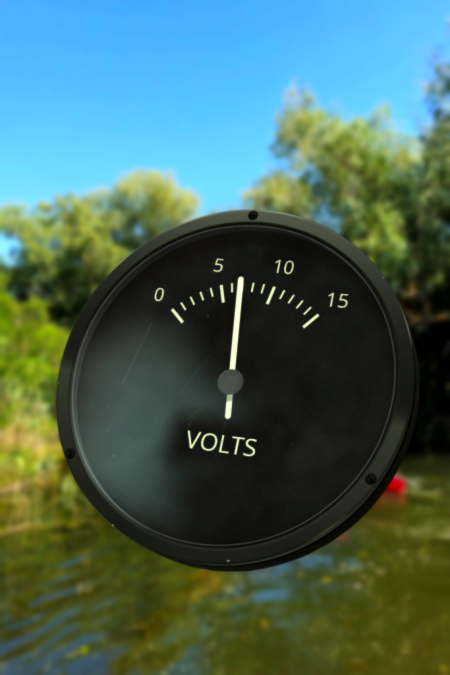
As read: 7
